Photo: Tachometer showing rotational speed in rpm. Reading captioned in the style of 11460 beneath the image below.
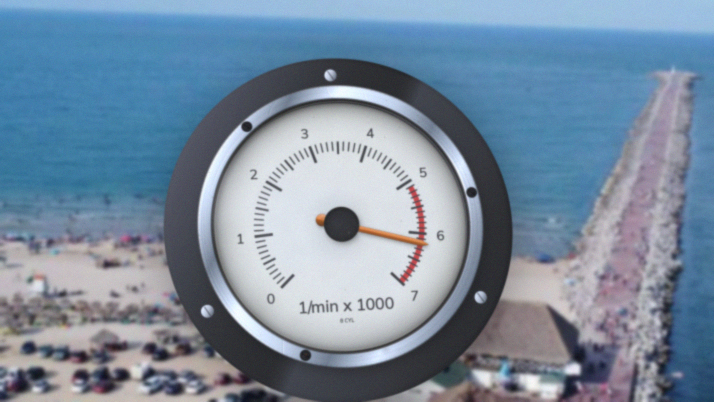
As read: 6200
